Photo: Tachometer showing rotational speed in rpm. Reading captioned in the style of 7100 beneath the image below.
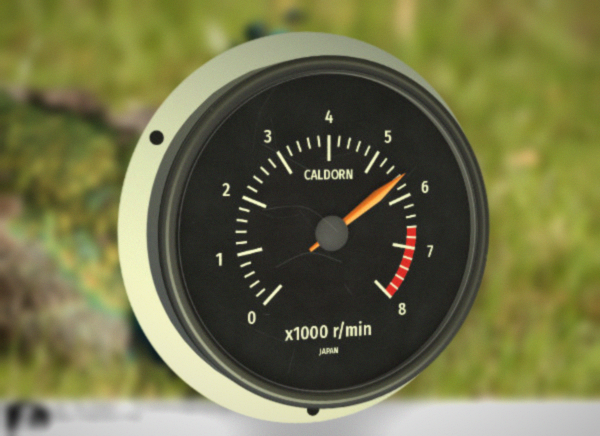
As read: 5600
